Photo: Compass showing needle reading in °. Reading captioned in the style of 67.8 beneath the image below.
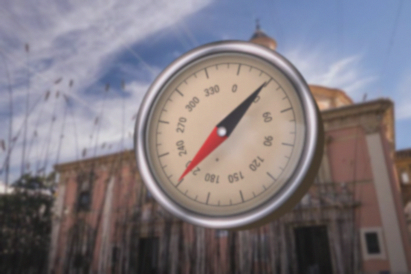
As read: 210
